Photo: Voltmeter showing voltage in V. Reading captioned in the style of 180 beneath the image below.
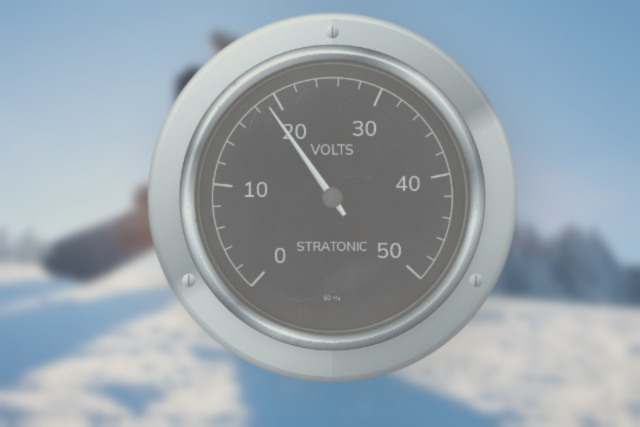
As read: 19
